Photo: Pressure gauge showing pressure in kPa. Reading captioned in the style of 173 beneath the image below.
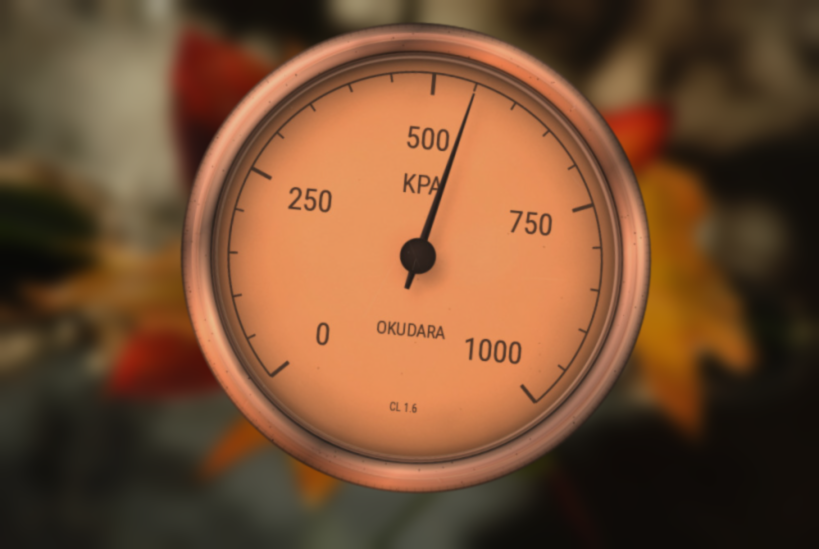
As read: 550
